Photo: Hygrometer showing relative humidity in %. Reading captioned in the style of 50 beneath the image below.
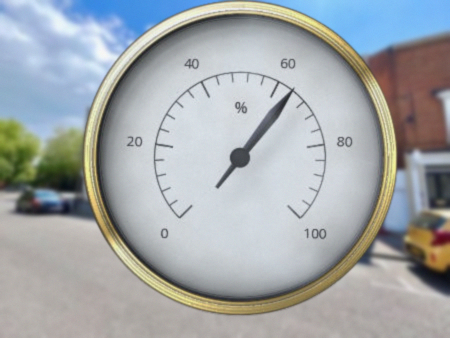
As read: 64
